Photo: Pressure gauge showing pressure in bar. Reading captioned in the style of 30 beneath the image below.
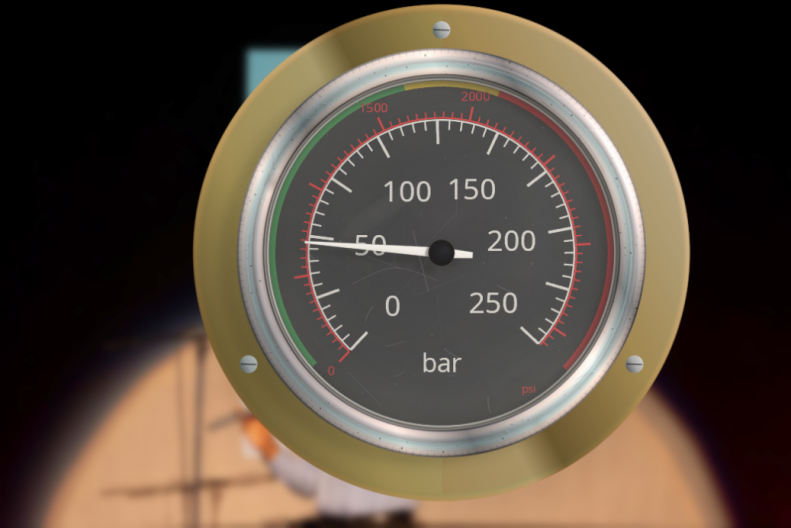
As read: 47.5
